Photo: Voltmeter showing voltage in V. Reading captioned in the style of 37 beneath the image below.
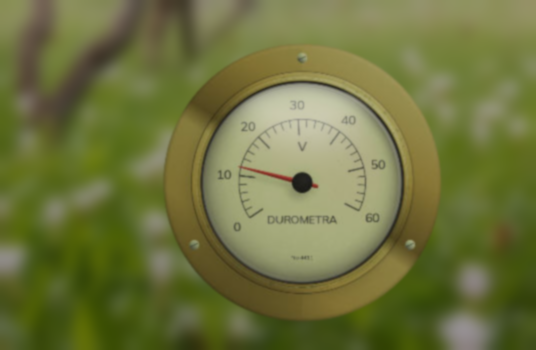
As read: 12
